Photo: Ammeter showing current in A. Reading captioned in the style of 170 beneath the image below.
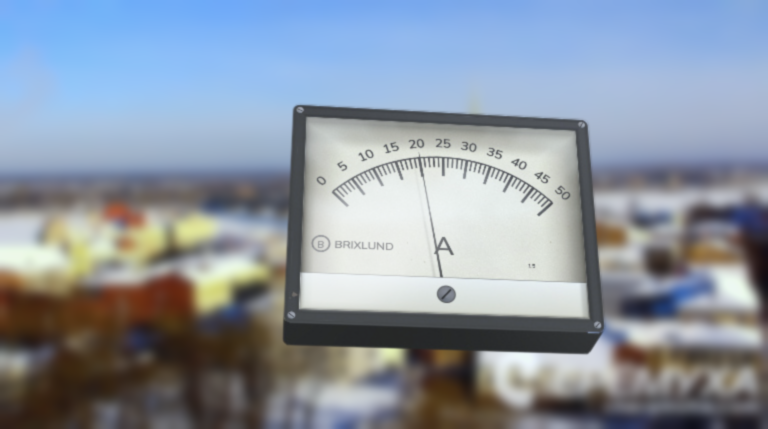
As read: 20
